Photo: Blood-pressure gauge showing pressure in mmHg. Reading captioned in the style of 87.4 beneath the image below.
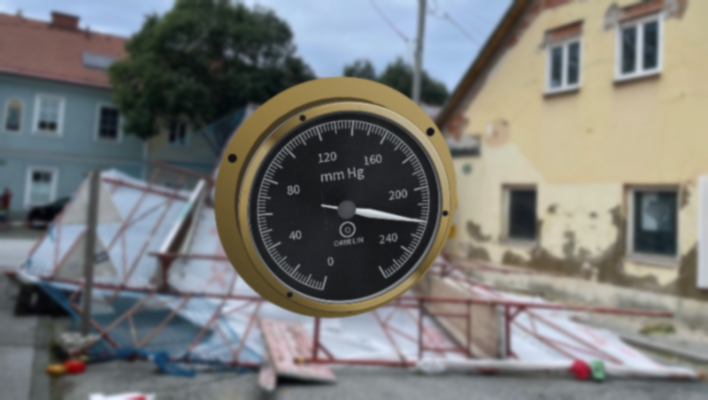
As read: 220
